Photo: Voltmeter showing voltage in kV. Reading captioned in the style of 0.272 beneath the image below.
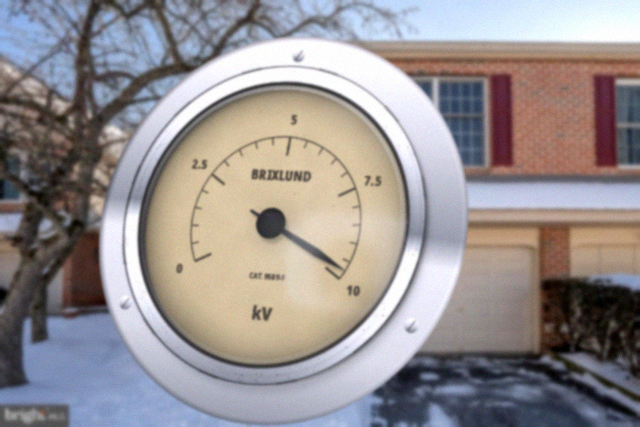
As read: 9.75
